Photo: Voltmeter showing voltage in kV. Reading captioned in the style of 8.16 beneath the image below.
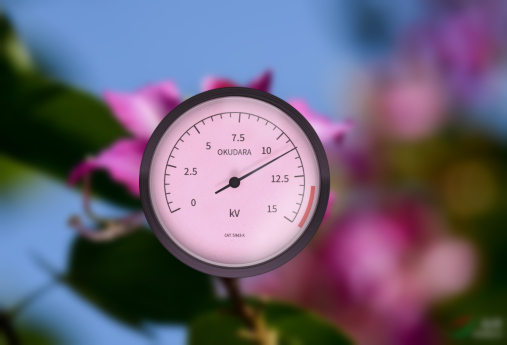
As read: 11
